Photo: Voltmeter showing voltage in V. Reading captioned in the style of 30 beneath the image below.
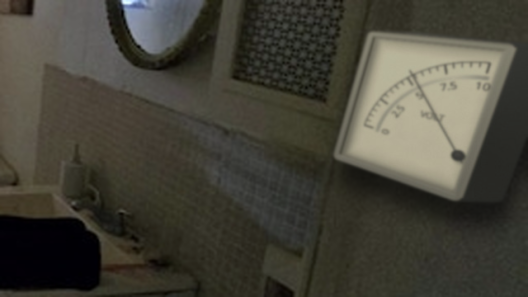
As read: 5.5
